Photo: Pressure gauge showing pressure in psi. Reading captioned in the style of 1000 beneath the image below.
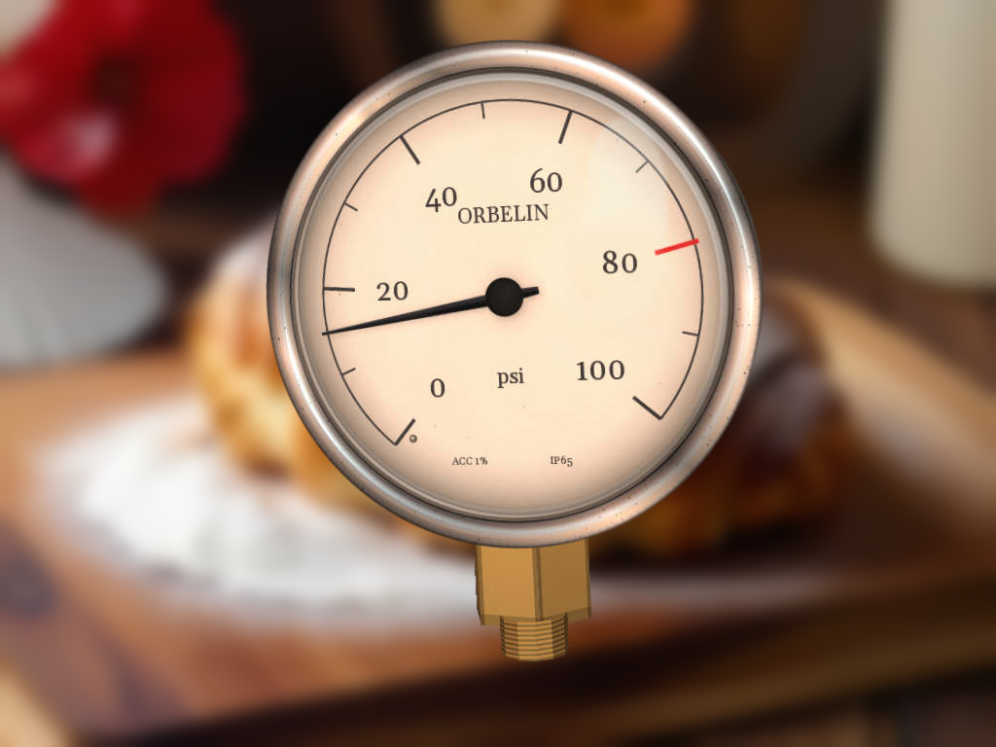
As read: 15
